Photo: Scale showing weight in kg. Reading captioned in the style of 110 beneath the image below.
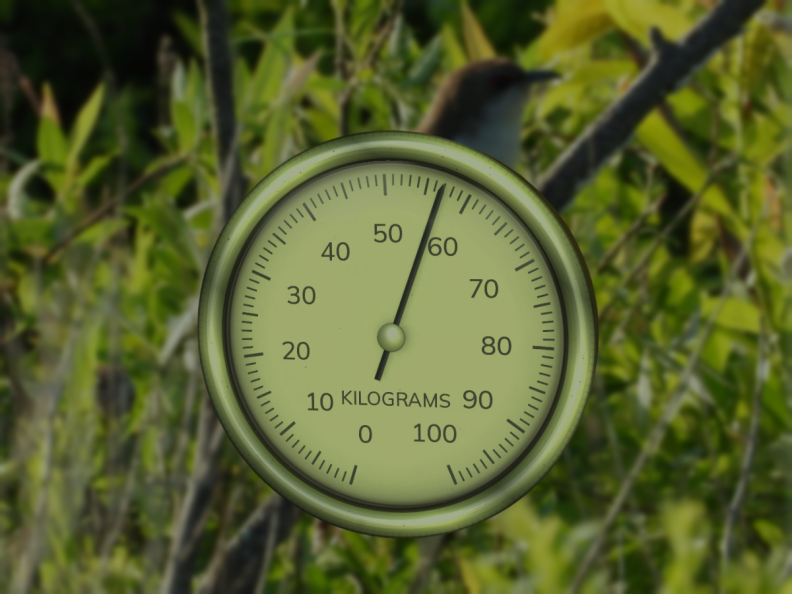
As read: 57
